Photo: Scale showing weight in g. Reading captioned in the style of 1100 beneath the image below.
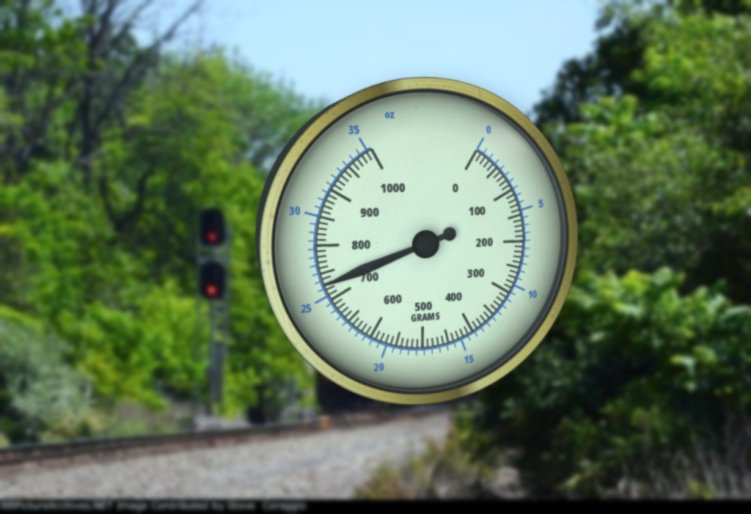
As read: 730
